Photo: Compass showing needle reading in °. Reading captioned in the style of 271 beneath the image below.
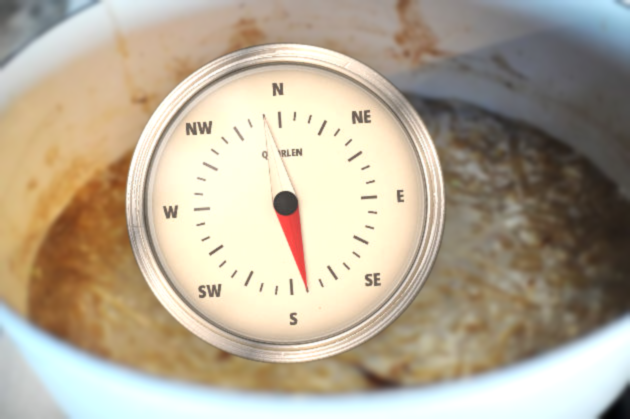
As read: 170
